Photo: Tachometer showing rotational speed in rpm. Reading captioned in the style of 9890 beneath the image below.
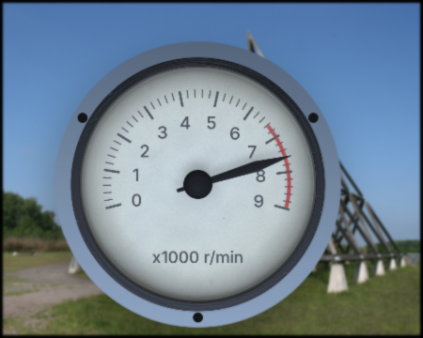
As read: 7600
